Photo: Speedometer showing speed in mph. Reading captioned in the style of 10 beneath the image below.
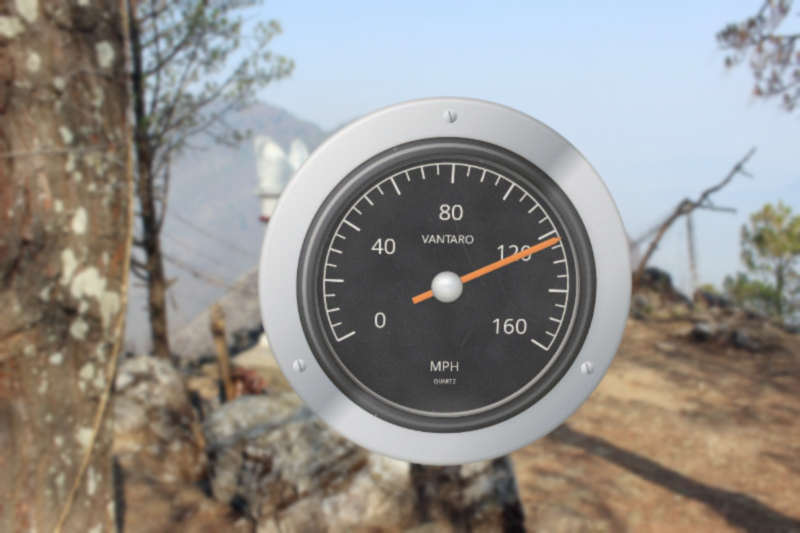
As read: 122.5
